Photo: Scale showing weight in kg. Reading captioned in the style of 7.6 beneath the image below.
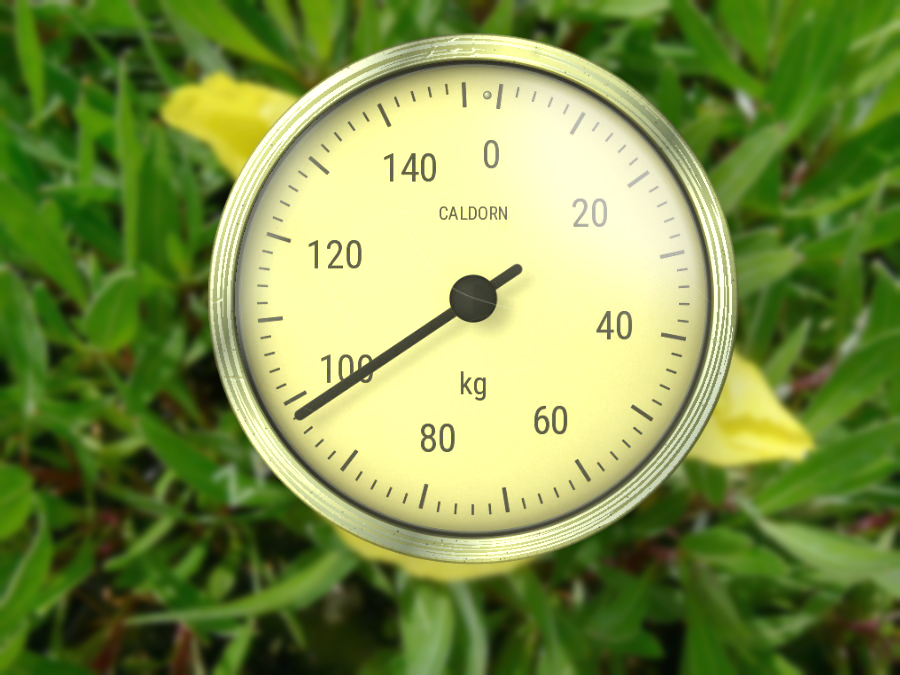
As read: 98
